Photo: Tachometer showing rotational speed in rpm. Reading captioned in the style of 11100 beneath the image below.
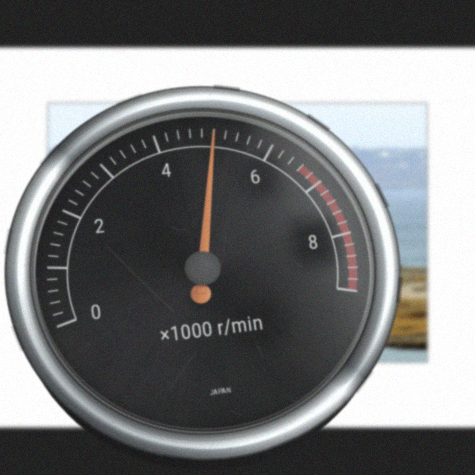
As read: 5000
